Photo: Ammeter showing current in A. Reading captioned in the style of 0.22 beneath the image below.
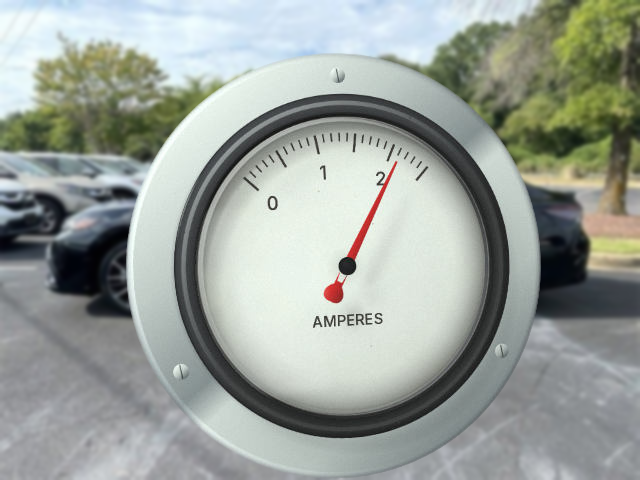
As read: 2.1
